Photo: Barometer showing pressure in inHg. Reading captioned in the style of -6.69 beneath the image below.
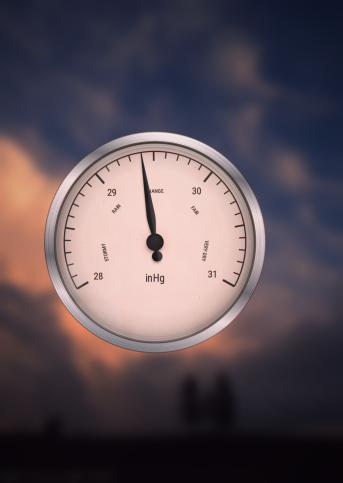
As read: 29.4
